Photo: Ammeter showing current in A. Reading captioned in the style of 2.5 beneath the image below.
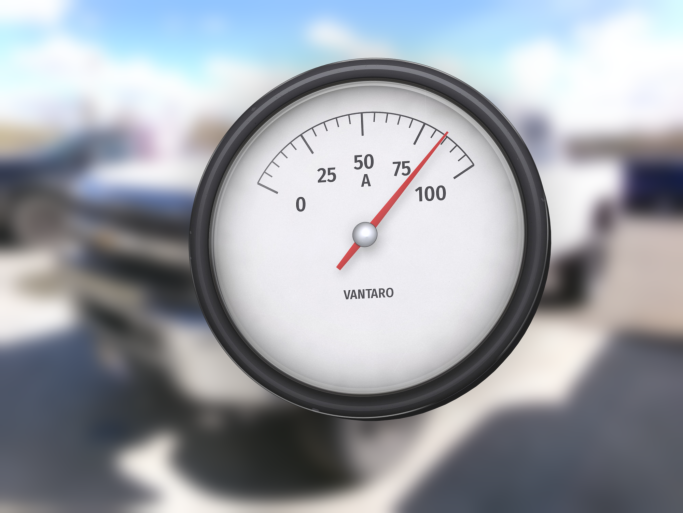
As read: 85
